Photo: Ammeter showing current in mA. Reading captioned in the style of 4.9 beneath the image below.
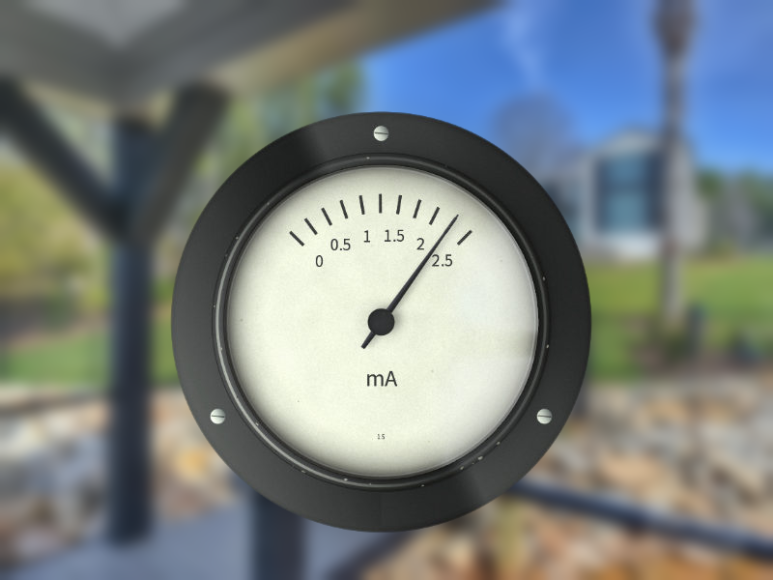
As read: 2.25
